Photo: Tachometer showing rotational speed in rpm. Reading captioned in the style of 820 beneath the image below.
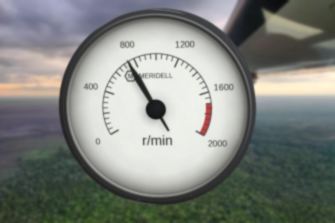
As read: 750
